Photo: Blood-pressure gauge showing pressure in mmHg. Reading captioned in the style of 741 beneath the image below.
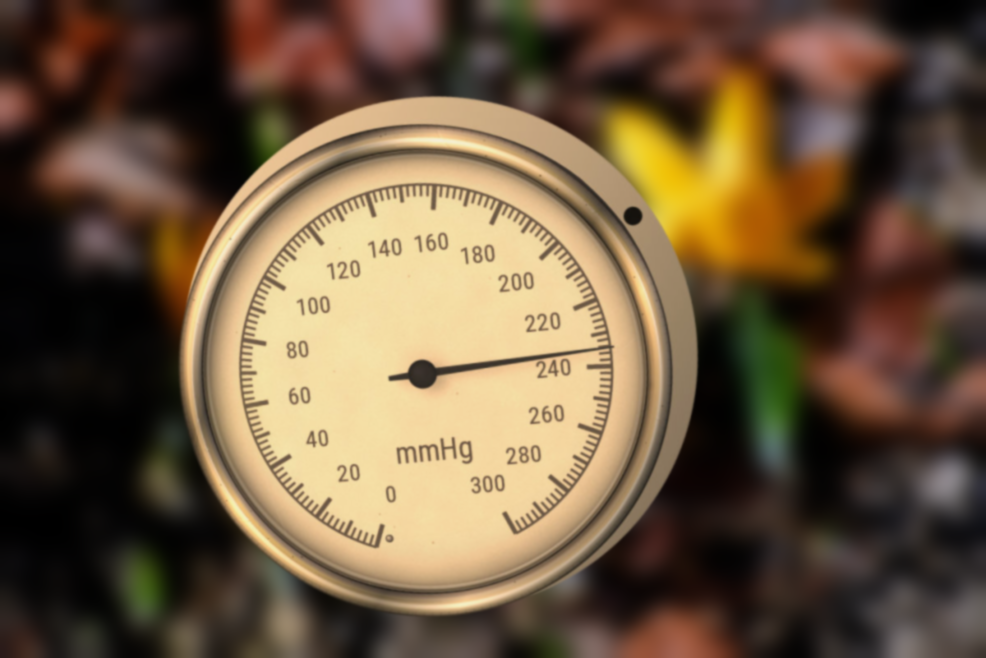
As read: 234
